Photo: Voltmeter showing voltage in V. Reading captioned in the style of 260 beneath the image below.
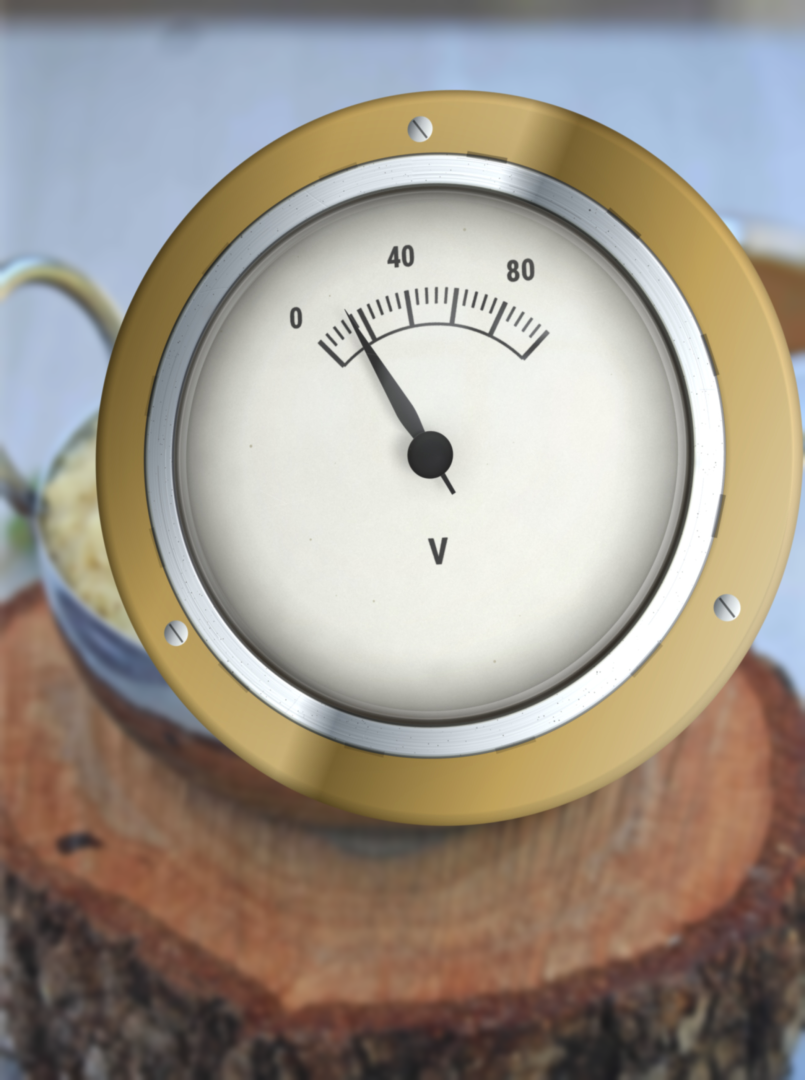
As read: 16
